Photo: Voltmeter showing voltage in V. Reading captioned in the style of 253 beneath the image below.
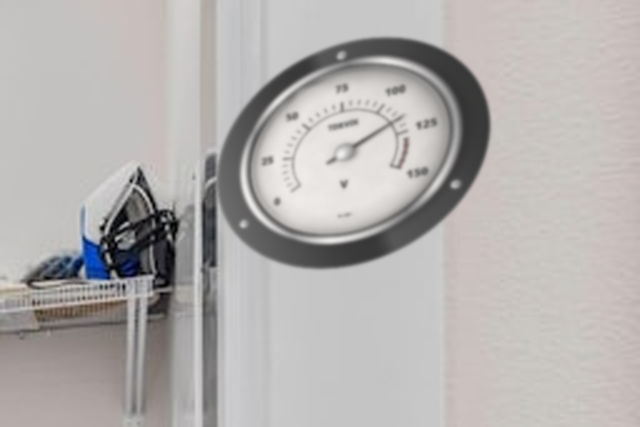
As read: 115
